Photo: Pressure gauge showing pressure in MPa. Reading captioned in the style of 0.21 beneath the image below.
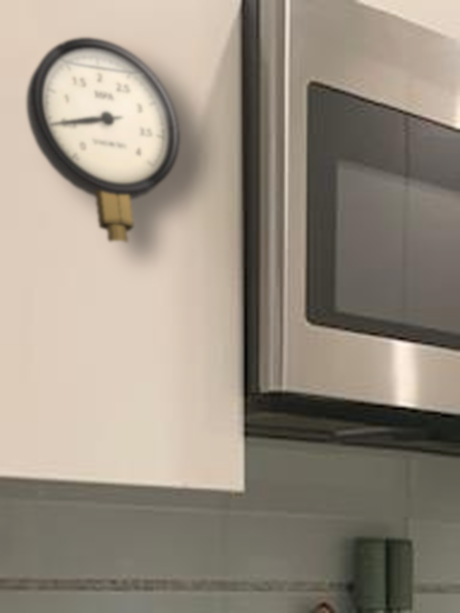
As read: 0.5
